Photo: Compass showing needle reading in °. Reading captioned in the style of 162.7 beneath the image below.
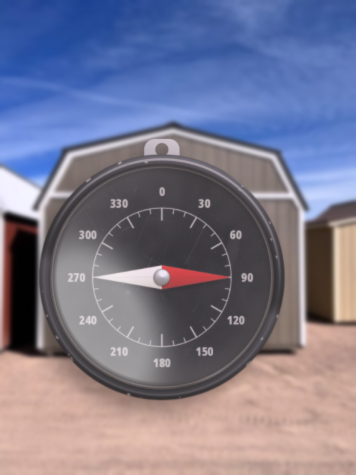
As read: 90
